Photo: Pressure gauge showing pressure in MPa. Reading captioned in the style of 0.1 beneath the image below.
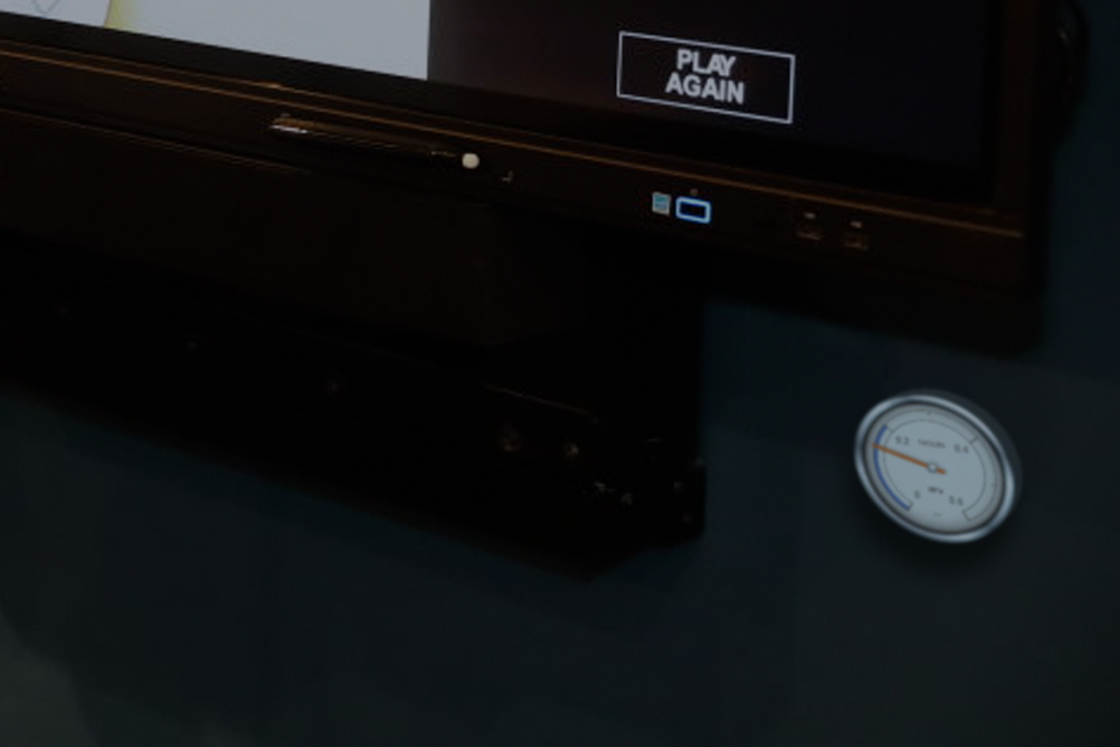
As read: 0.15
